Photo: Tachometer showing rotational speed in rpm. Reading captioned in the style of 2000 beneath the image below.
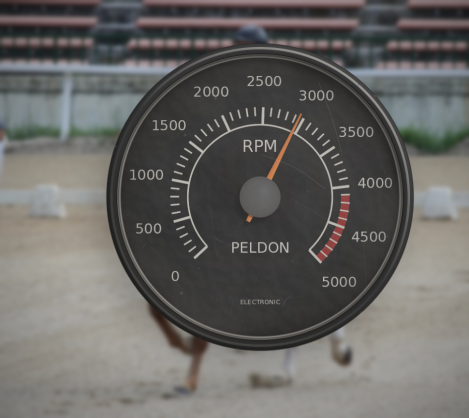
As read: 2950
